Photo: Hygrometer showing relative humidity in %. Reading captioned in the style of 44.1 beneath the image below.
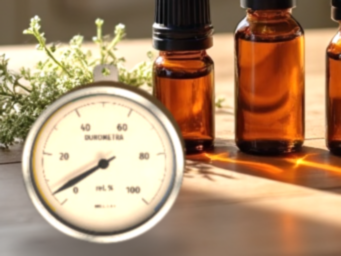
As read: 5
